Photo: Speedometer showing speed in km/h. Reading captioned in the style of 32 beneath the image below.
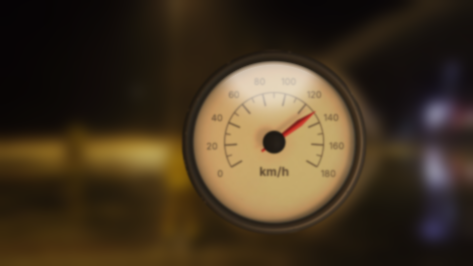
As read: 130
